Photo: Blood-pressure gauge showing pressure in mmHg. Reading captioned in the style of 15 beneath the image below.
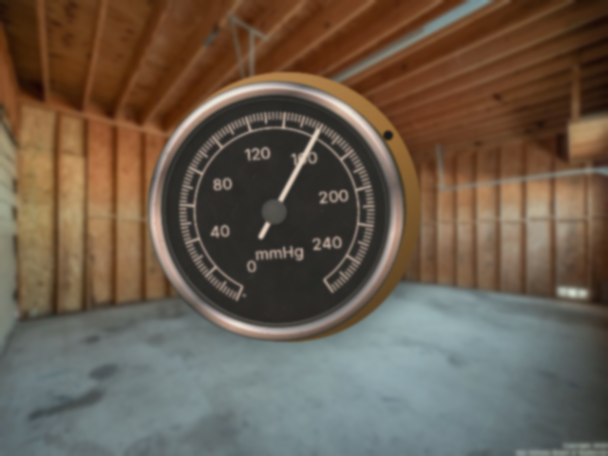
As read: 160
